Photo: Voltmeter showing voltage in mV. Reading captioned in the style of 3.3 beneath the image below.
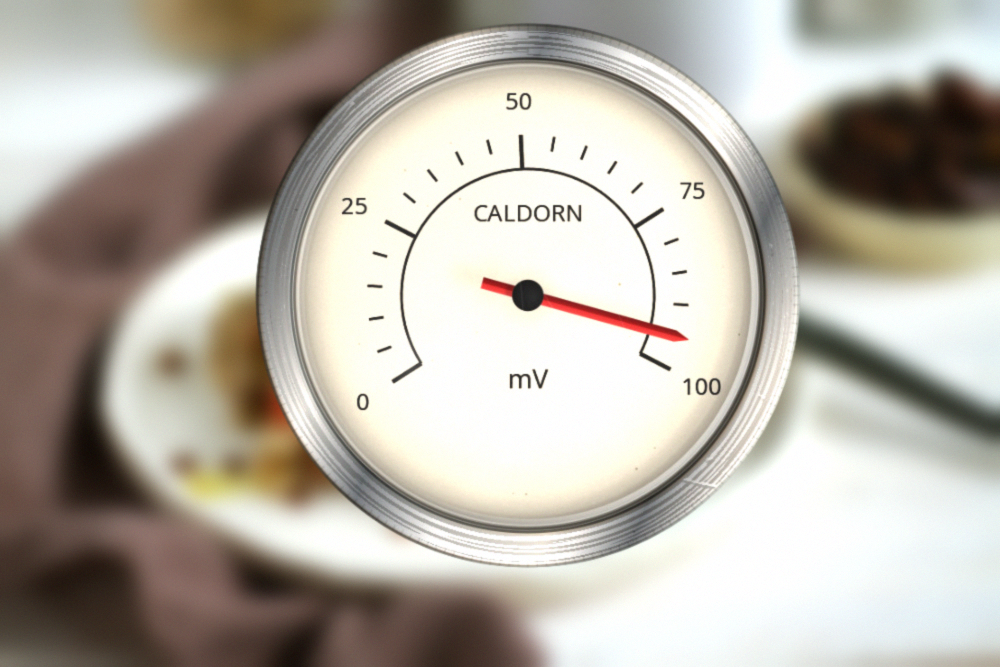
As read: 95
